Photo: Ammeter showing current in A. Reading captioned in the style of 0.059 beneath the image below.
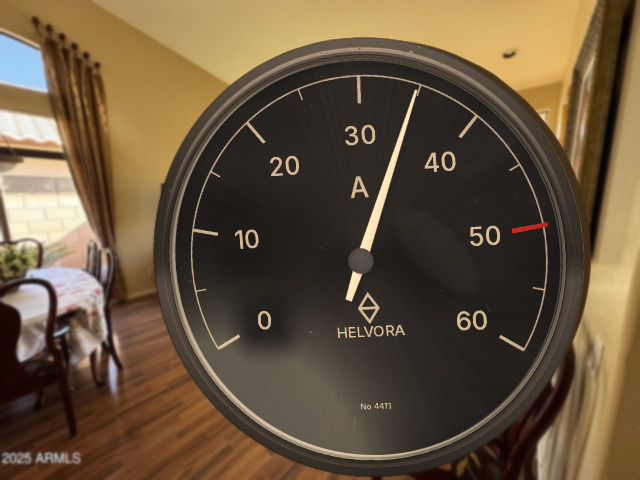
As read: 35
